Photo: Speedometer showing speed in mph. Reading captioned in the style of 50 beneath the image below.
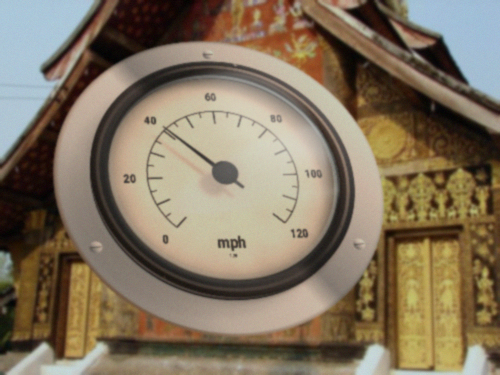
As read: 40
